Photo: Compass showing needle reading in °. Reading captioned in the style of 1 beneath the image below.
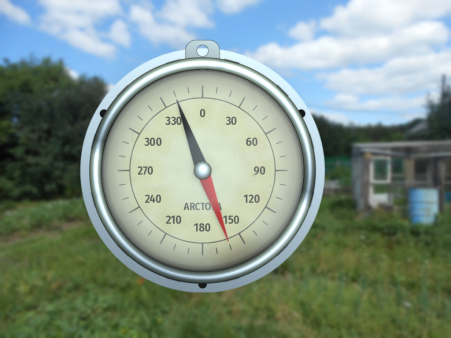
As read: 160
